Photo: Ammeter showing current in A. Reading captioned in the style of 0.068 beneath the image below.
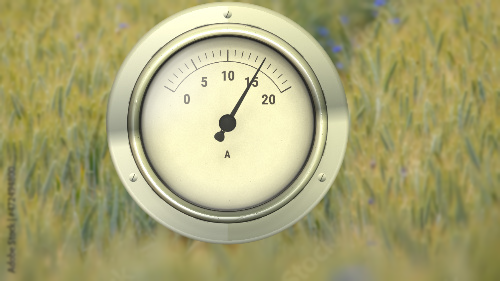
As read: 15
